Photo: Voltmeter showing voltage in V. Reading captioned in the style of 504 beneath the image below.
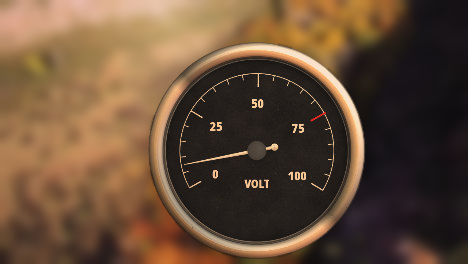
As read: 7.5
